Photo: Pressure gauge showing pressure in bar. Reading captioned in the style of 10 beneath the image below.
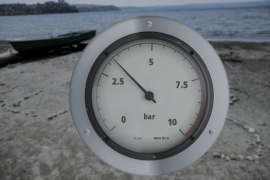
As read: 3.25
